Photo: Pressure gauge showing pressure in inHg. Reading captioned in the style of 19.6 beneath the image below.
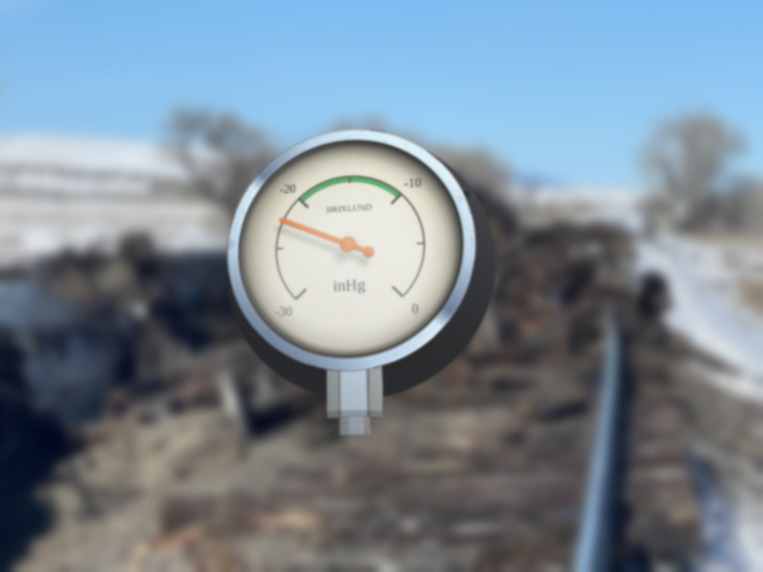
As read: -22.5
